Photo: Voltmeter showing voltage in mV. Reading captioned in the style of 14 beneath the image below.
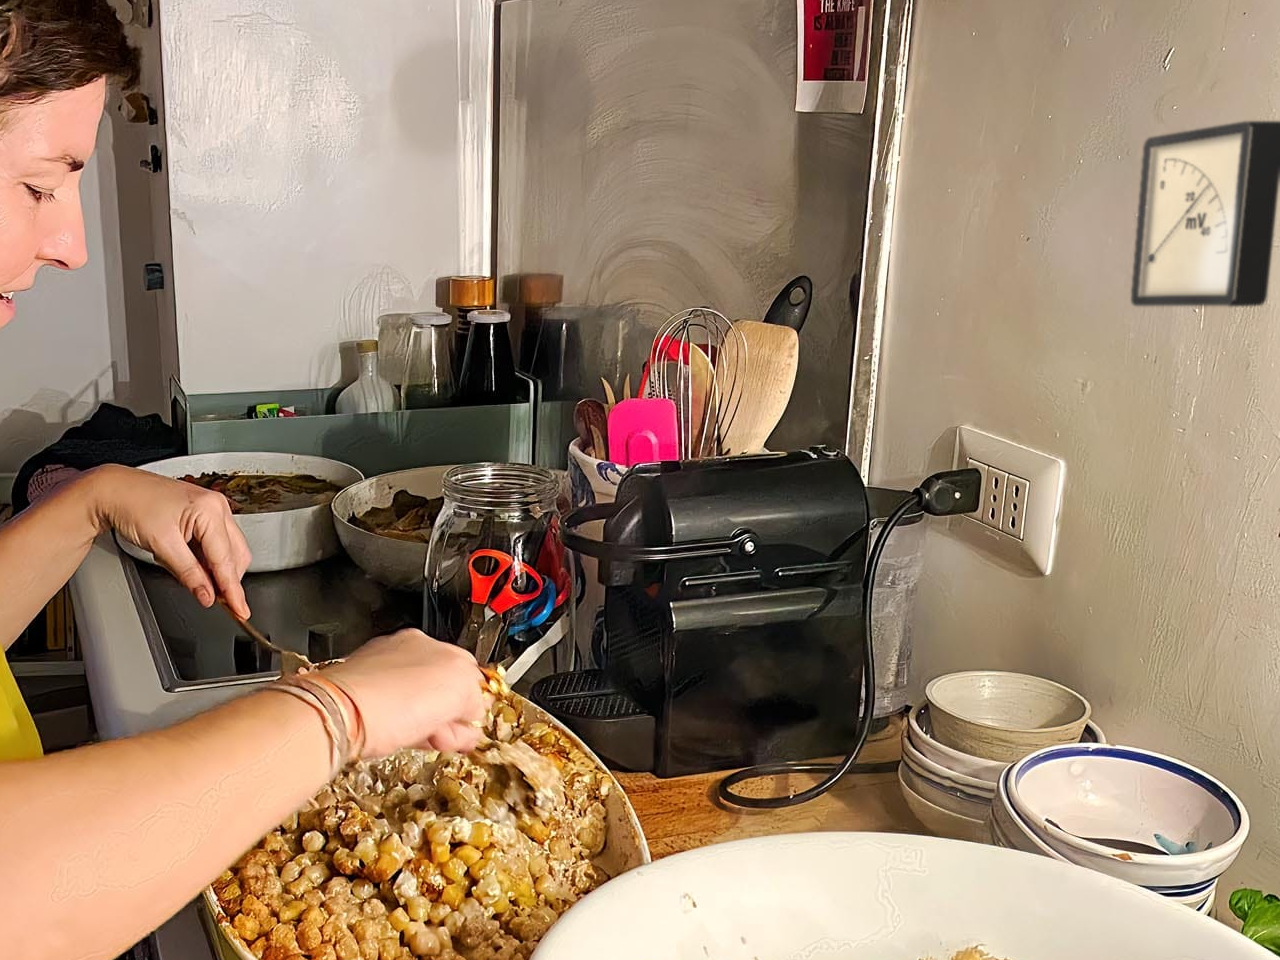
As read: 25
